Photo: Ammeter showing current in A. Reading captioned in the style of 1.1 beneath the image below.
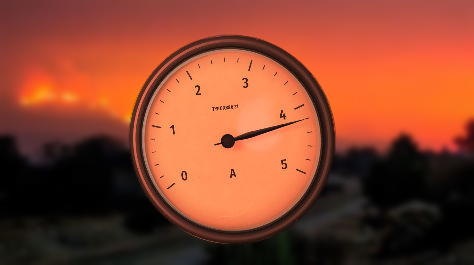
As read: 4.2
